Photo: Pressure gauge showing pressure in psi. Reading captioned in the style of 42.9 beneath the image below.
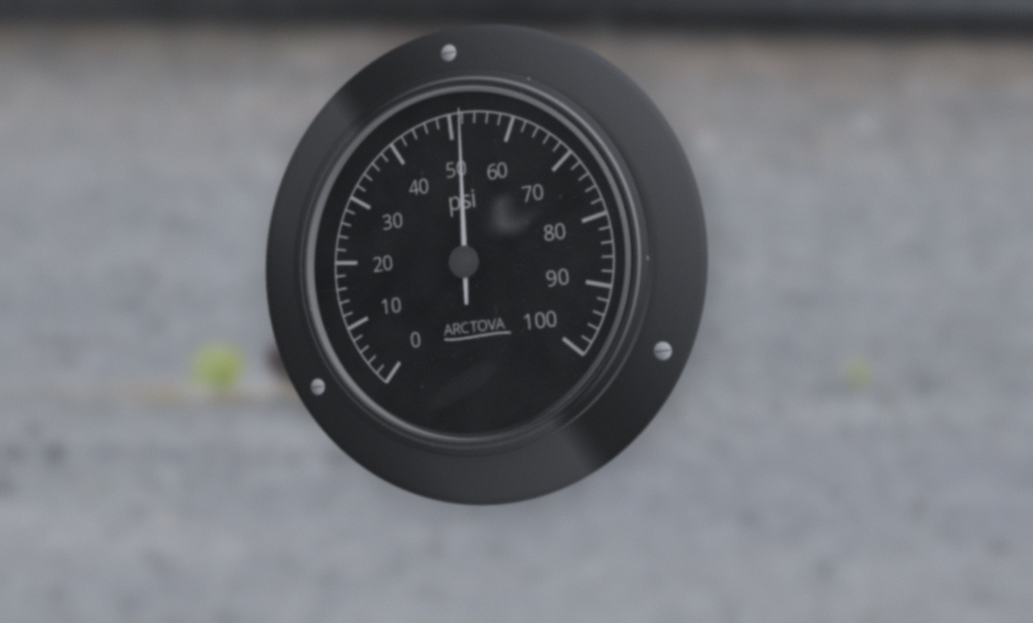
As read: 52
